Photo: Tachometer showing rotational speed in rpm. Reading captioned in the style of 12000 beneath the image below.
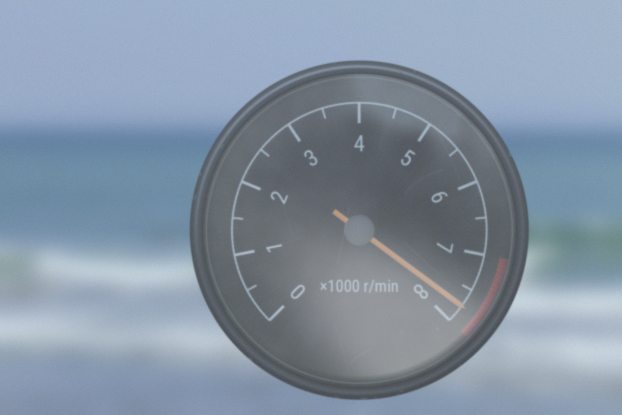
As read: 7750
